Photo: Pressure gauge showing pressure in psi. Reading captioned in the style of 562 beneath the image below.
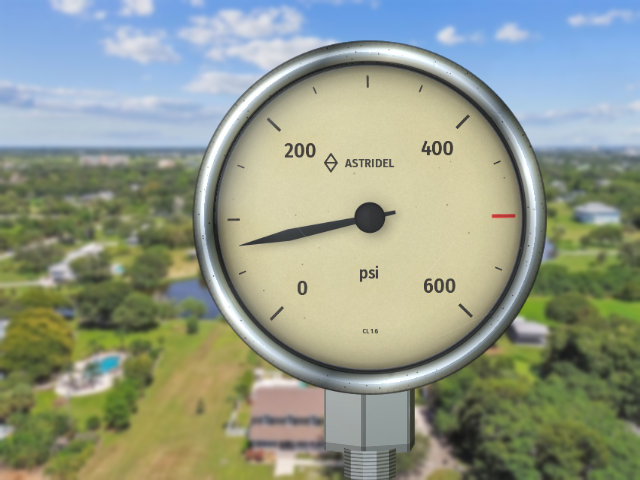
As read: 75
